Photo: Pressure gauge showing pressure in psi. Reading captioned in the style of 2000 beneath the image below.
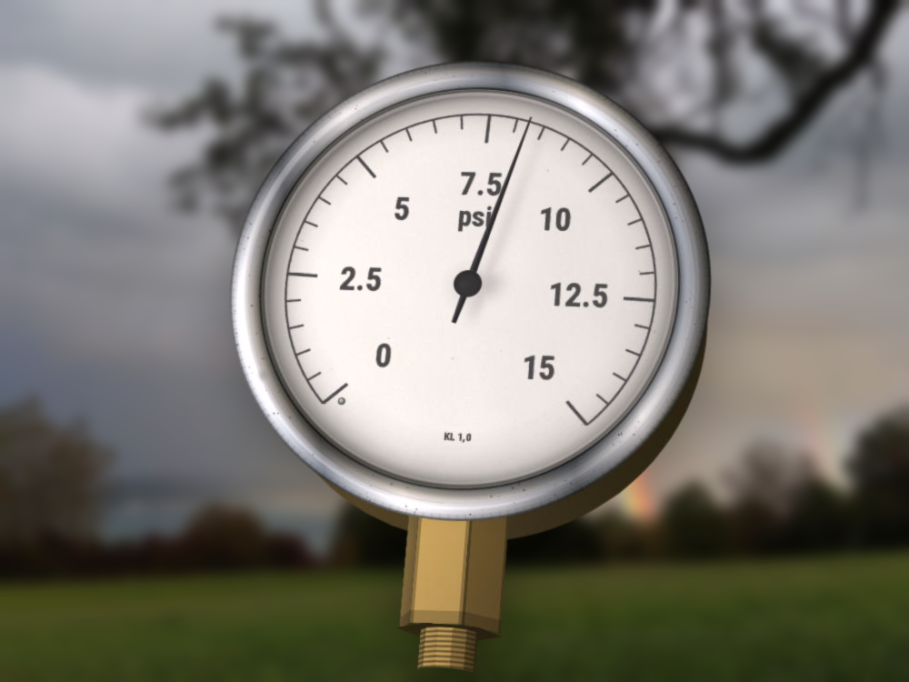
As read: 8.25
